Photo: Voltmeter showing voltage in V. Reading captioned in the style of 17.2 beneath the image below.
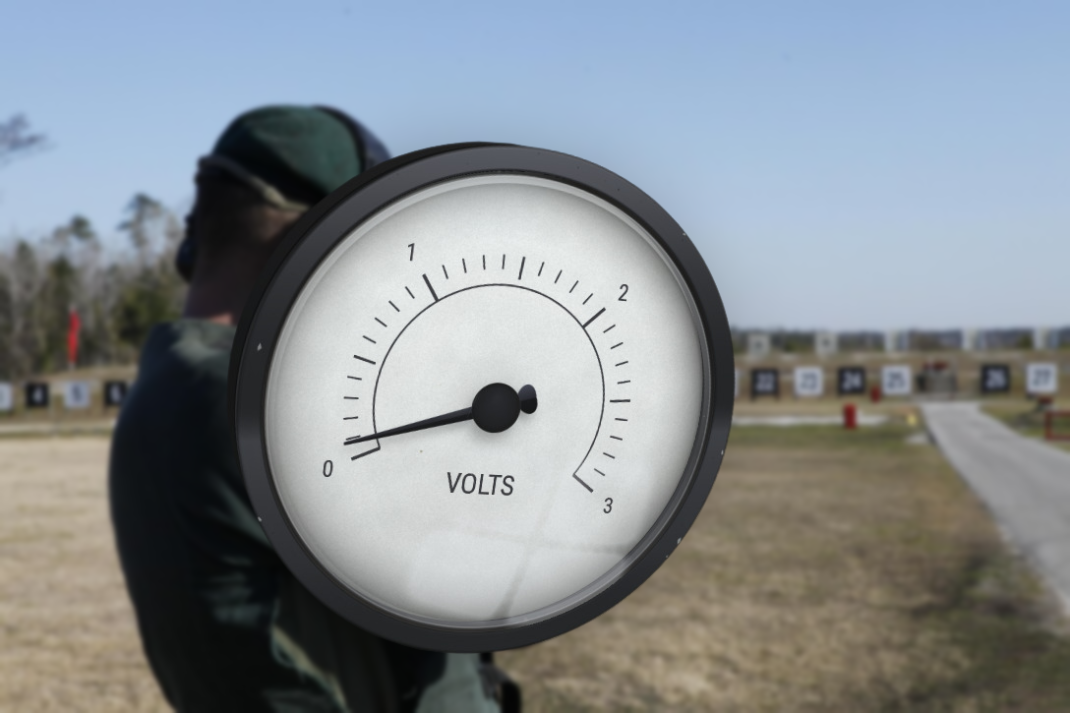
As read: 0.1
